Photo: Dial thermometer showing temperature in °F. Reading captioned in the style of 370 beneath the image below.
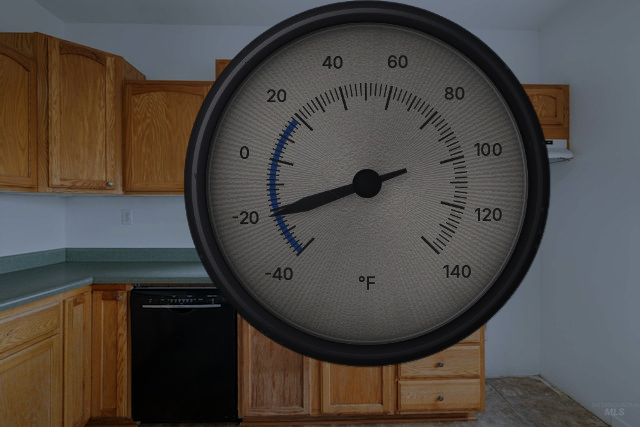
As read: -22
